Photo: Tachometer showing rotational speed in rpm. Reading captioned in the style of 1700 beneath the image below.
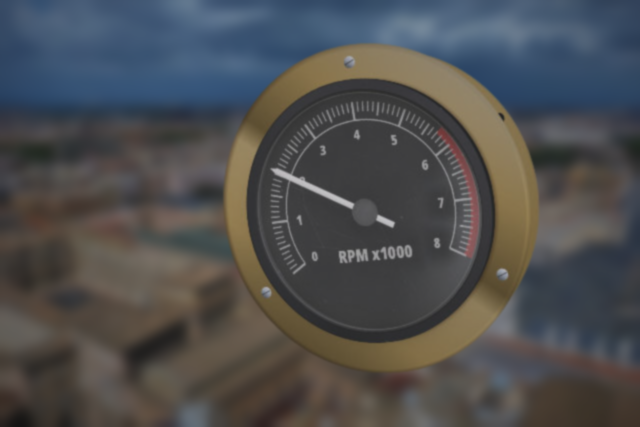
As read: 2000
